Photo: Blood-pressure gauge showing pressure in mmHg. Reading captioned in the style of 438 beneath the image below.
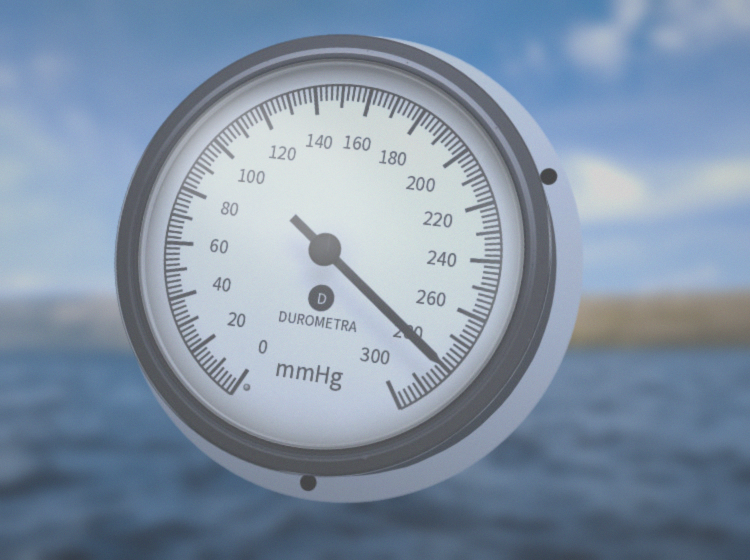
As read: 280
